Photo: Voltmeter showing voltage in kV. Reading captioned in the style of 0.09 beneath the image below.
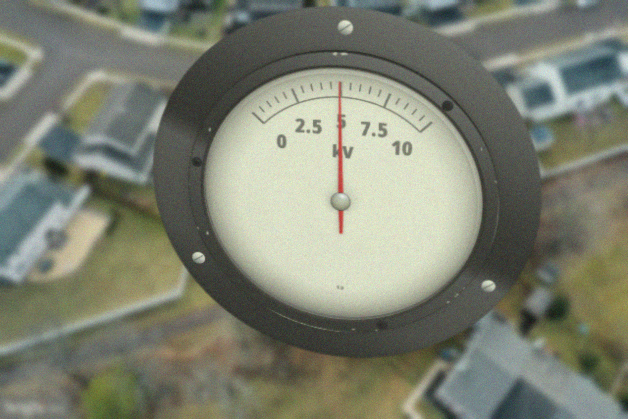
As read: 5
